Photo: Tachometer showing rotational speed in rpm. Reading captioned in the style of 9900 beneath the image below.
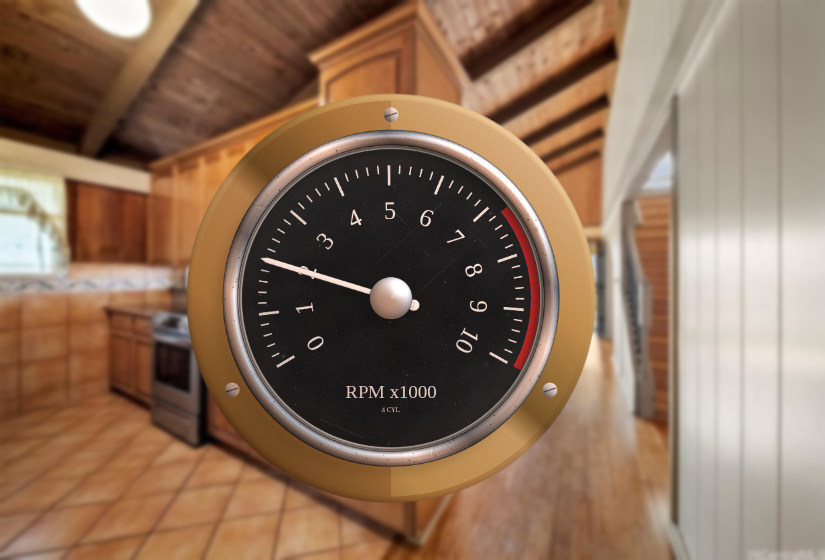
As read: 2000
